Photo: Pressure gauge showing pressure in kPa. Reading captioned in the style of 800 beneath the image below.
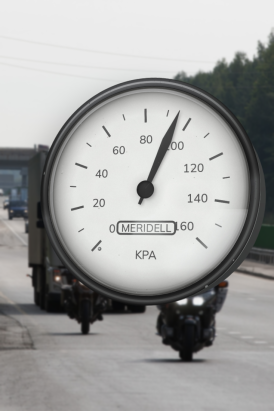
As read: 95
